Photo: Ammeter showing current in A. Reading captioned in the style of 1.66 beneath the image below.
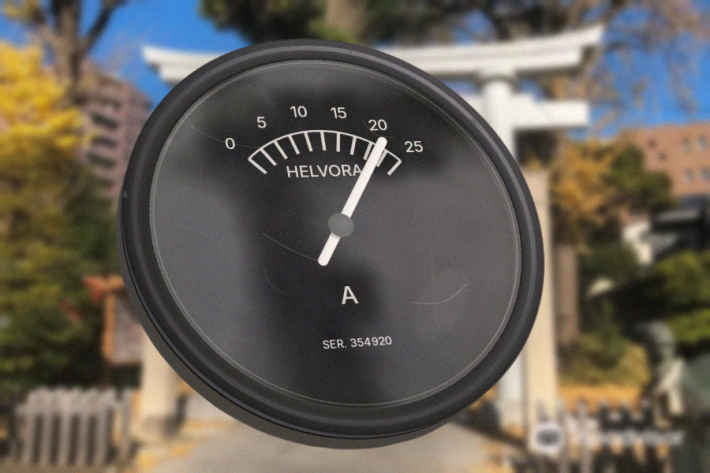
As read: 21.25
